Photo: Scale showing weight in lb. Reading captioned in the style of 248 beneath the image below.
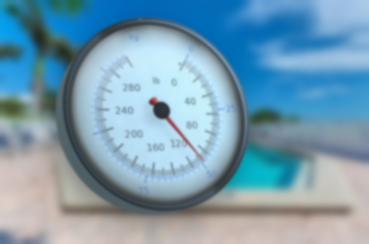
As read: 110
